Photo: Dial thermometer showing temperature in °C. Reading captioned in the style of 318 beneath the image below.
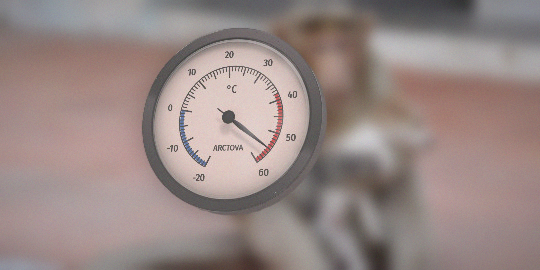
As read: 55
